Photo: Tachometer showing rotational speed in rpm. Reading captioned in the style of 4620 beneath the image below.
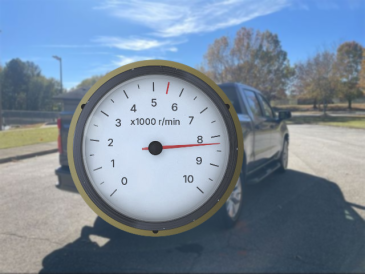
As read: 8250
